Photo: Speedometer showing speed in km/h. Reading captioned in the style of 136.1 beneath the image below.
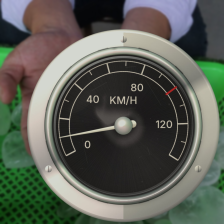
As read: 10
